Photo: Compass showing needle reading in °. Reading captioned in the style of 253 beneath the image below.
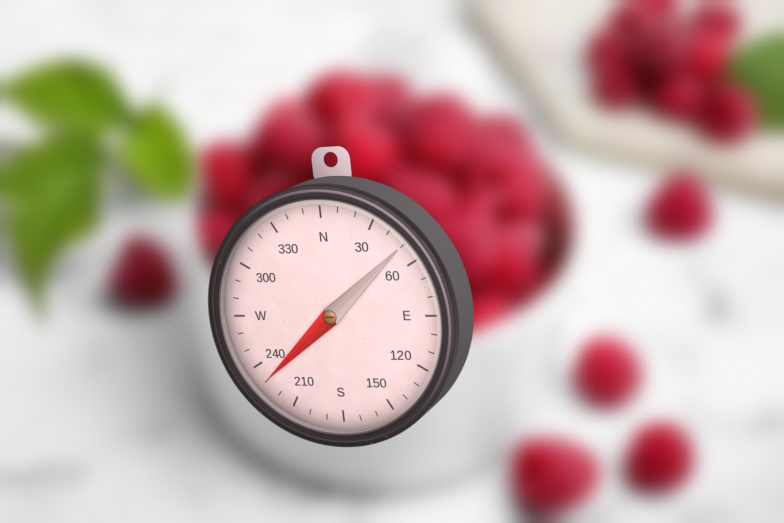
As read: 230
